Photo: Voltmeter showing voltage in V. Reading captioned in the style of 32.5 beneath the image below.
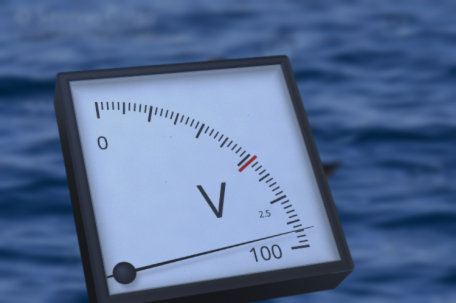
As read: 94
